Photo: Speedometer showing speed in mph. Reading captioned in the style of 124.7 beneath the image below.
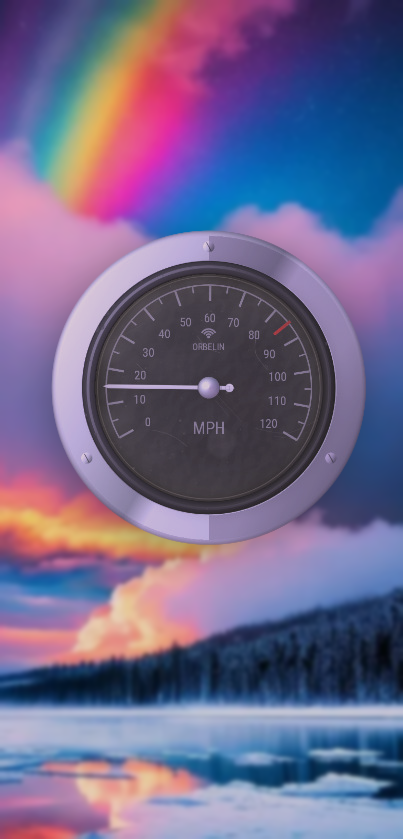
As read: 15
